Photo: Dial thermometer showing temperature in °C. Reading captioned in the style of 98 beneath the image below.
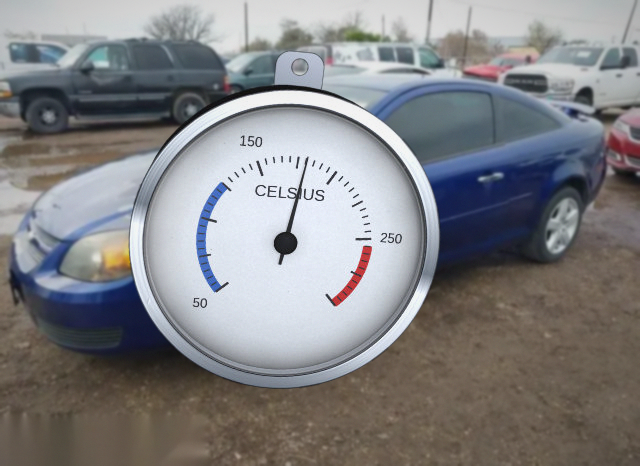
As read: 180
